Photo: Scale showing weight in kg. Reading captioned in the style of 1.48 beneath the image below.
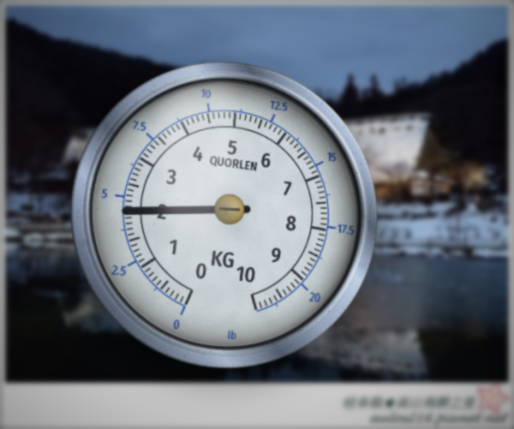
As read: 2
